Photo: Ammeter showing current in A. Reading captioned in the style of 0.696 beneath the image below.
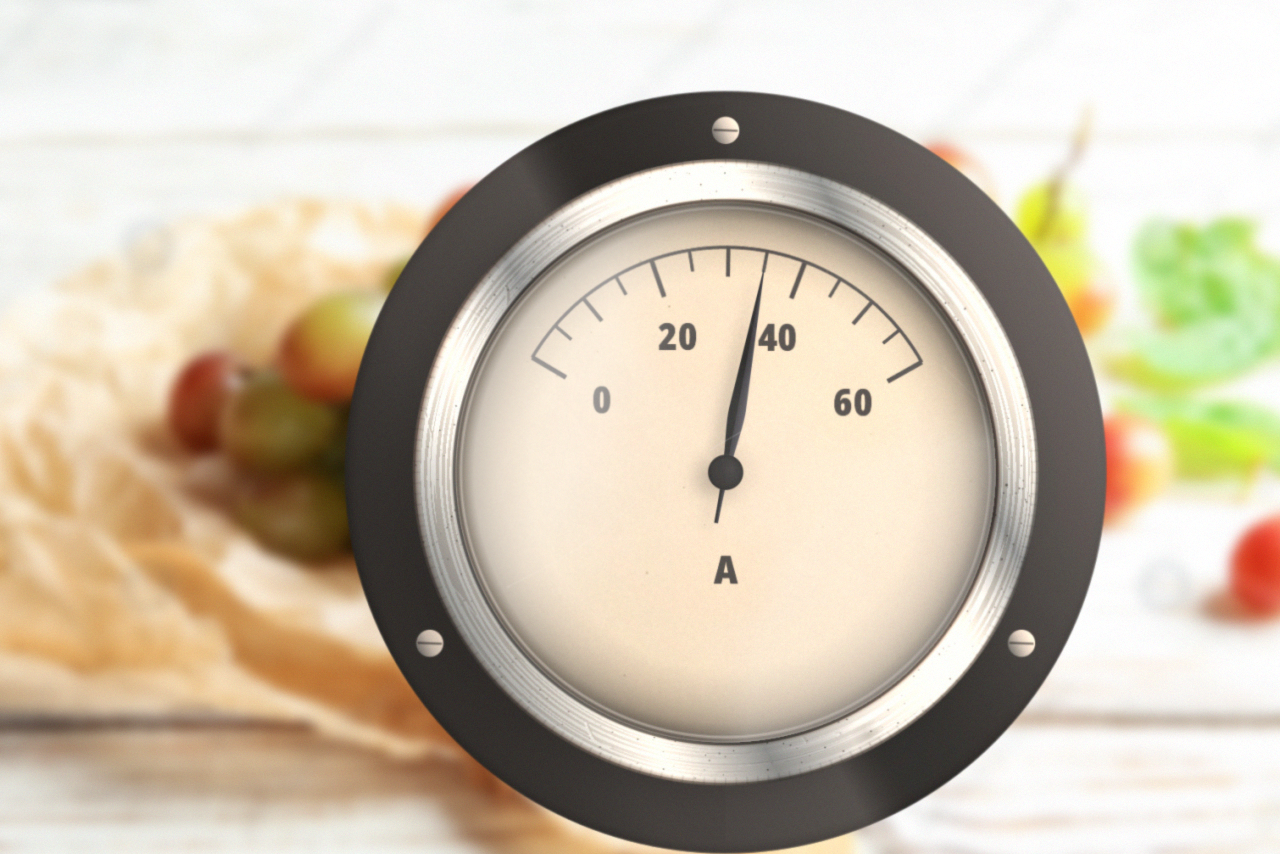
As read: 35
